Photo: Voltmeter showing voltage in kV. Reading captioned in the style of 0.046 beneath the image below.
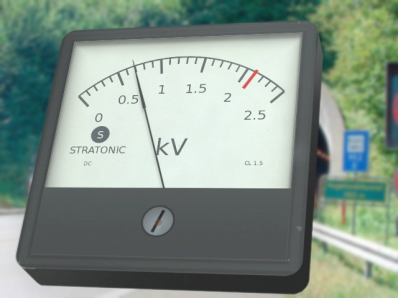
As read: 0.7
